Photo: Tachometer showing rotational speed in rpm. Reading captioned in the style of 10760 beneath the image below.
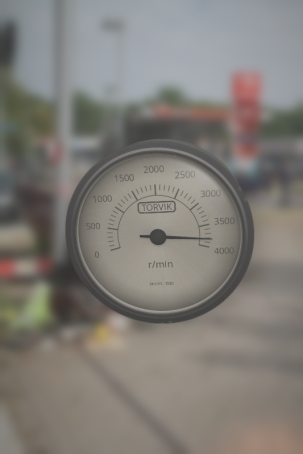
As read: 3800
